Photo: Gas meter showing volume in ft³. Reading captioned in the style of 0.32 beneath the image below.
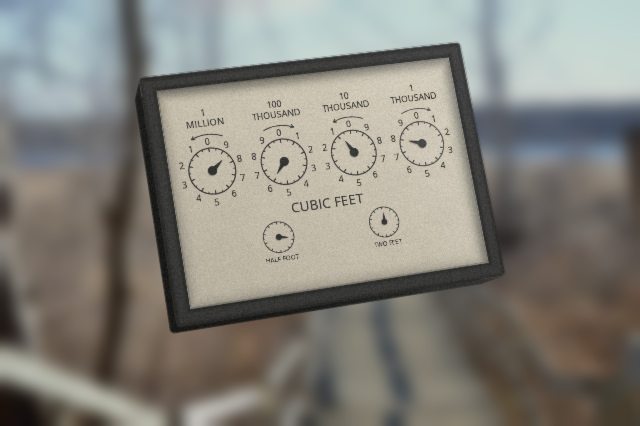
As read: 860800
